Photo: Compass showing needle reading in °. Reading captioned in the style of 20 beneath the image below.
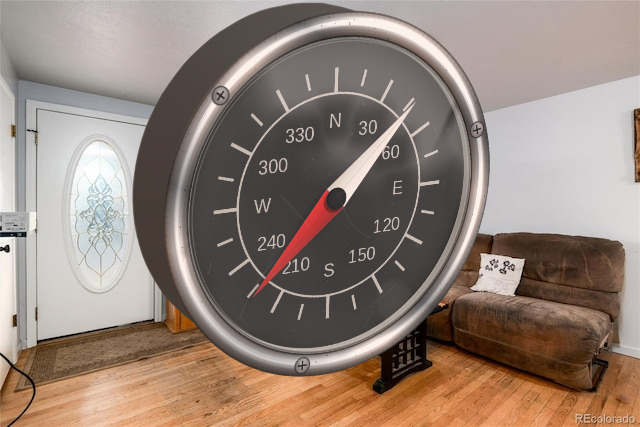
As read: 225
